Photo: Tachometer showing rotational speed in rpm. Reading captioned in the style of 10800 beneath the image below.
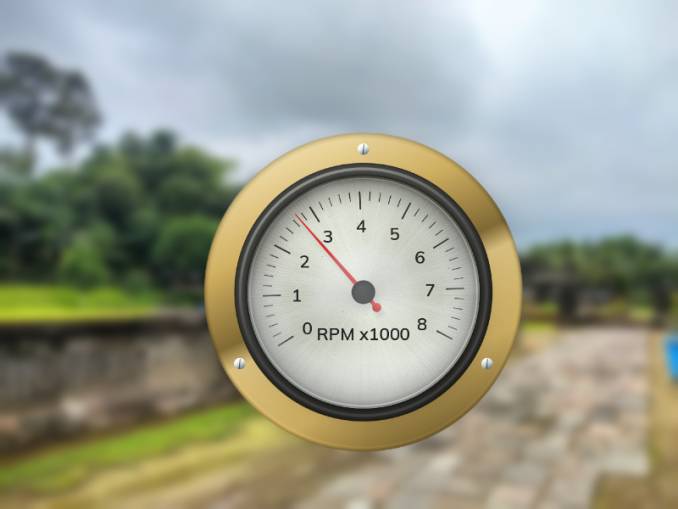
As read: 2700
